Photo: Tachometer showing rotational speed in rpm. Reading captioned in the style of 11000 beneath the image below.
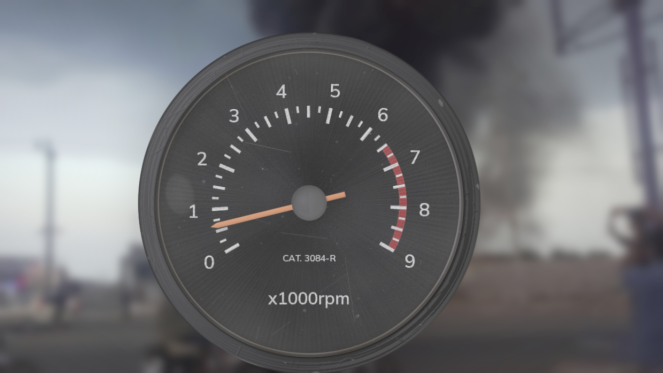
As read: 625
